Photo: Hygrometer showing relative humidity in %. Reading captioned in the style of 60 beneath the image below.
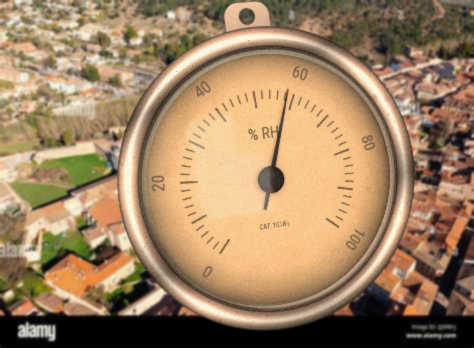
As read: 58
